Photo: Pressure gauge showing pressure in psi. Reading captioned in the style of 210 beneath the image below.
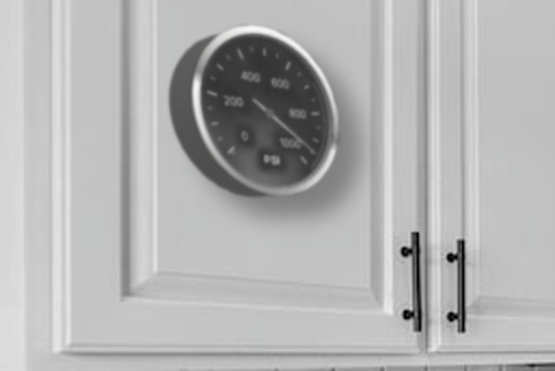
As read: 950
